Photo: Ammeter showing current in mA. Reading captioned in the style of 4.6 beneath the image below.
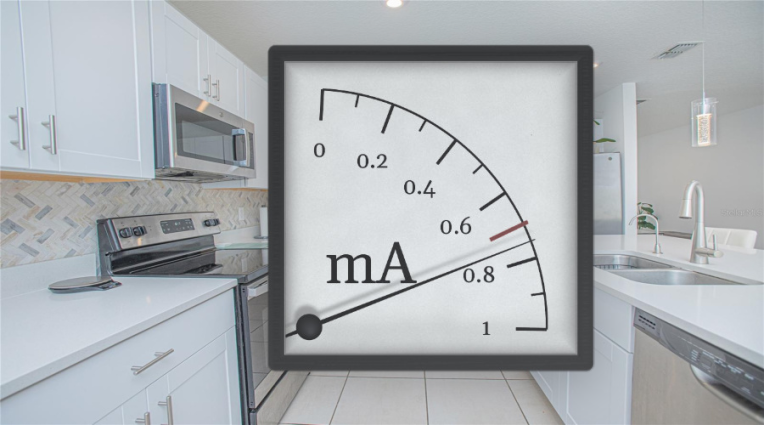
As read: 0.75
